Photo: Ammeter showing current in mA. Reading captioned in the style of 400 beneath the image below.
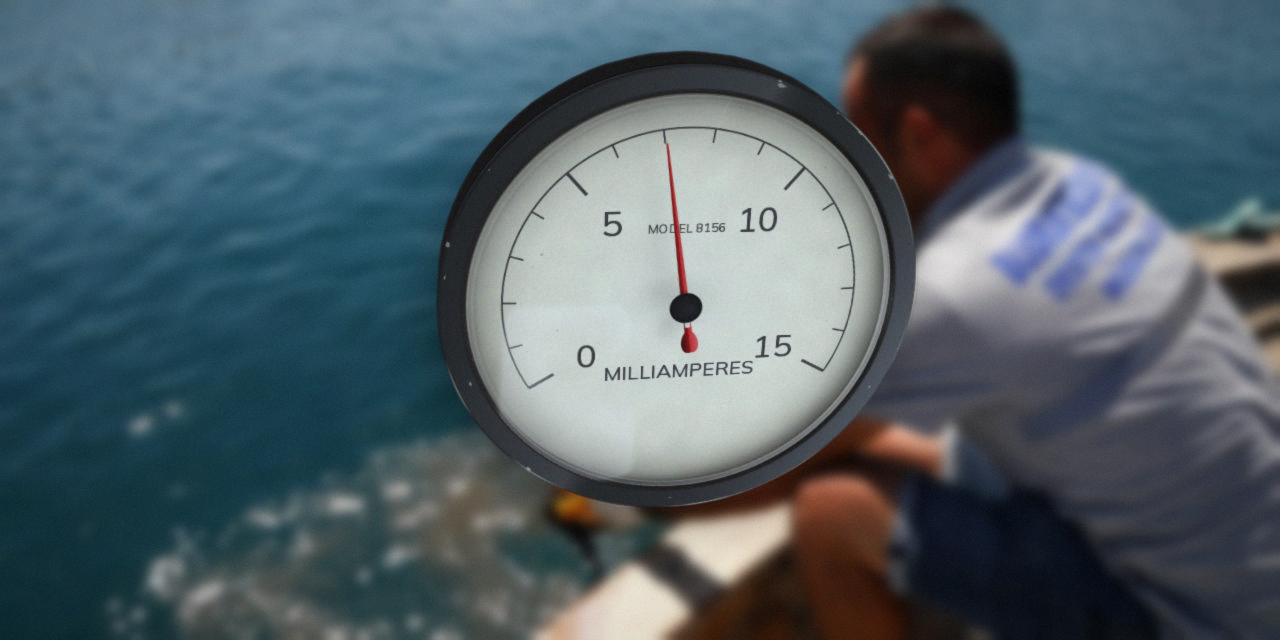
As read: 7
